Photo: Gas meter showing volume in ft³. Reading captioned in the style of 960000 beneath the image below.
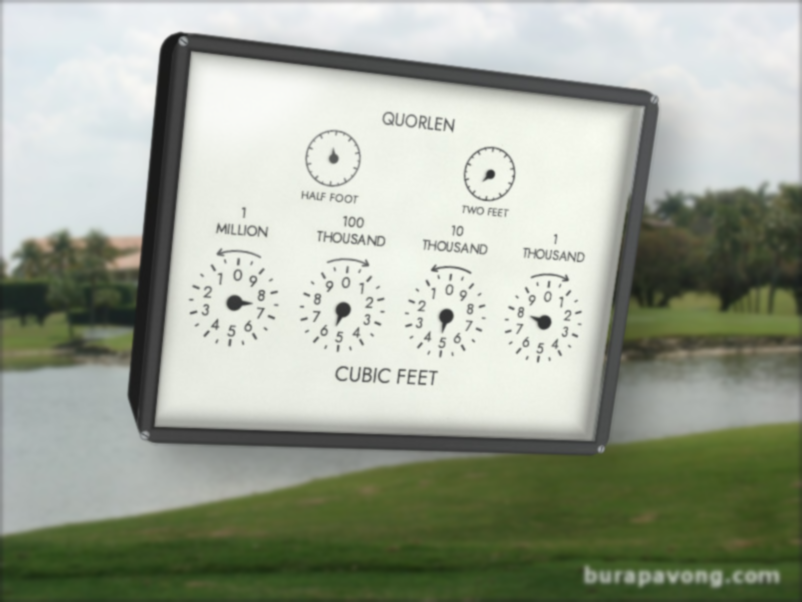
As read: 754800
